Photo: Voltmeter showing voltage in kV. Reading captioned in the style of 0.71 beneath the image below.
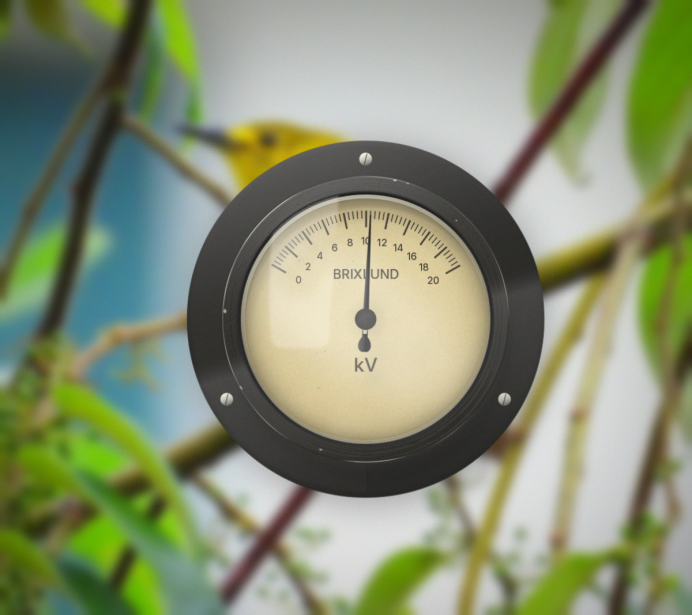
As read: 10.4
